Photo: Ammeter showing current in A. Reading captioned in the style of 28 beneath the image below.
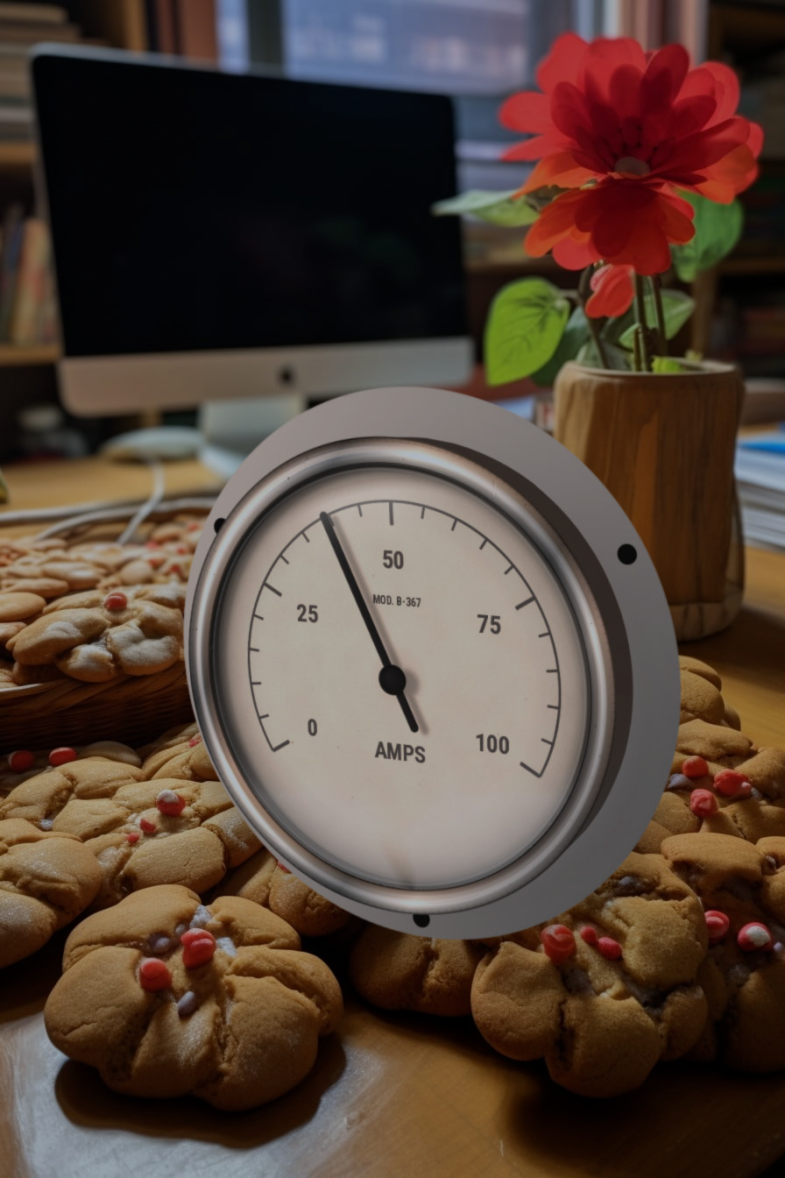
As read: 40
